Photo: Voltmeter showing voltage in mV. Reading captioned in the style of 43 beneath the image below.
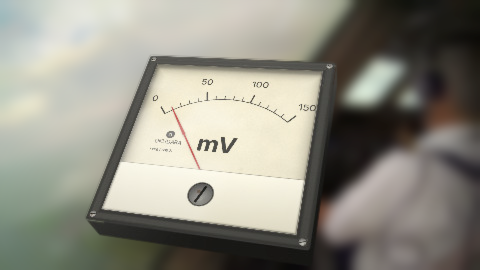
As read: 10
